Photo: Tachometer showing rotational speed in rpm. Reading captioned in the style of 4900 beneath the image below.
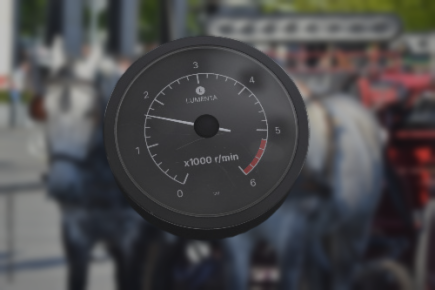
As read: 1600
